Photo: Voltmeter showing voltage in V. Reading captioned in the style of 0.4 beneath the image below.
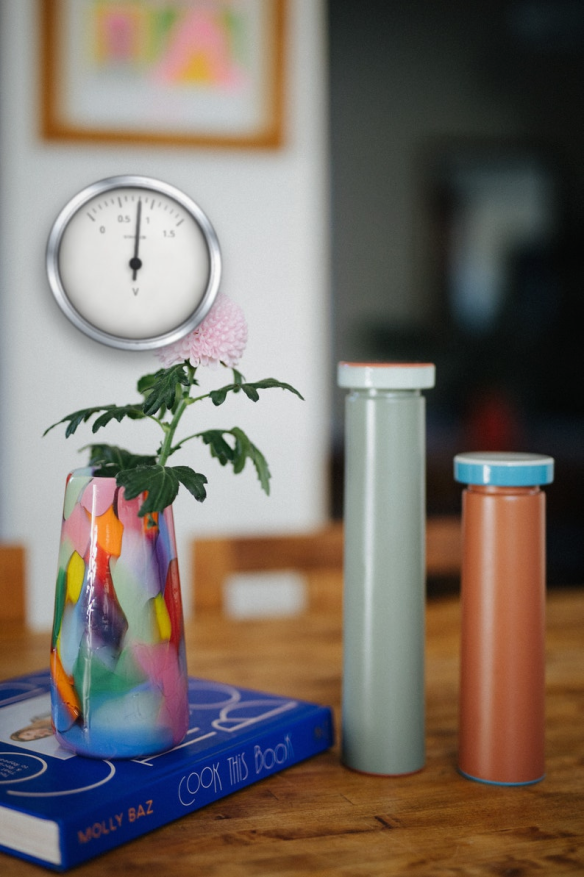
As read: 0.8
